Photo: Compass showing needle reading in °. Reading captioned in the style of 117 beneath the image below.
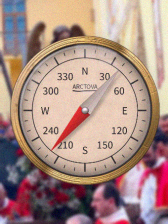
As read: 220
